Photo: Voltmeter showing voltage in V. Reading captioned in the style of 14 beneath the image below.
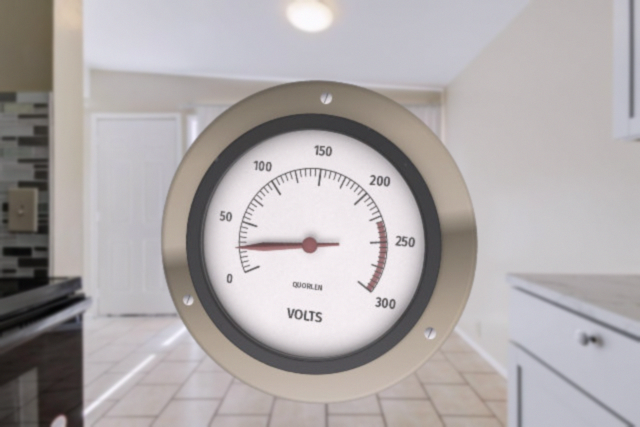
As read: 25
